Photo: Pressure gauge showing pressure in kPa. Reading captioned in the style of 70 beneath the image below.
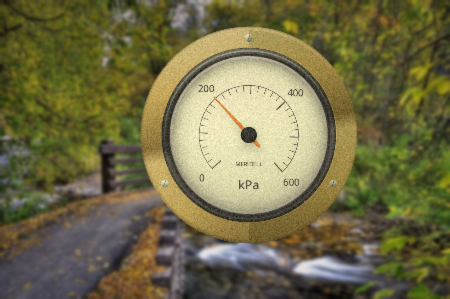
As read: 200
